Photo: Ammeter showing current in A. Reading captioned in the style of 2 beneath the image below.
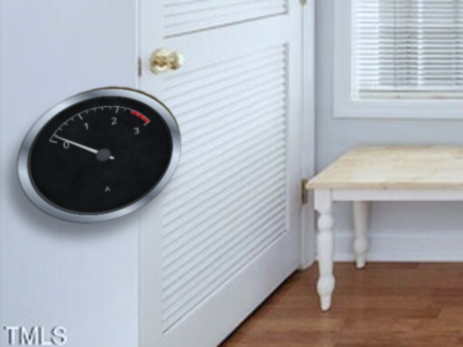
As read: 0.2
